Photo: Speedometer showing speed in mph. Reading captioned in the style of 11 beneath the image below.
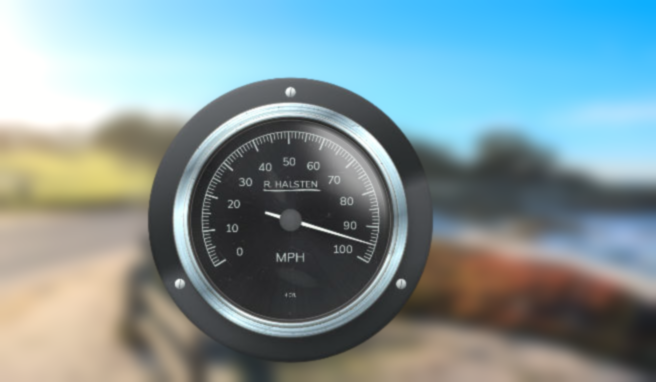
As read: 95
